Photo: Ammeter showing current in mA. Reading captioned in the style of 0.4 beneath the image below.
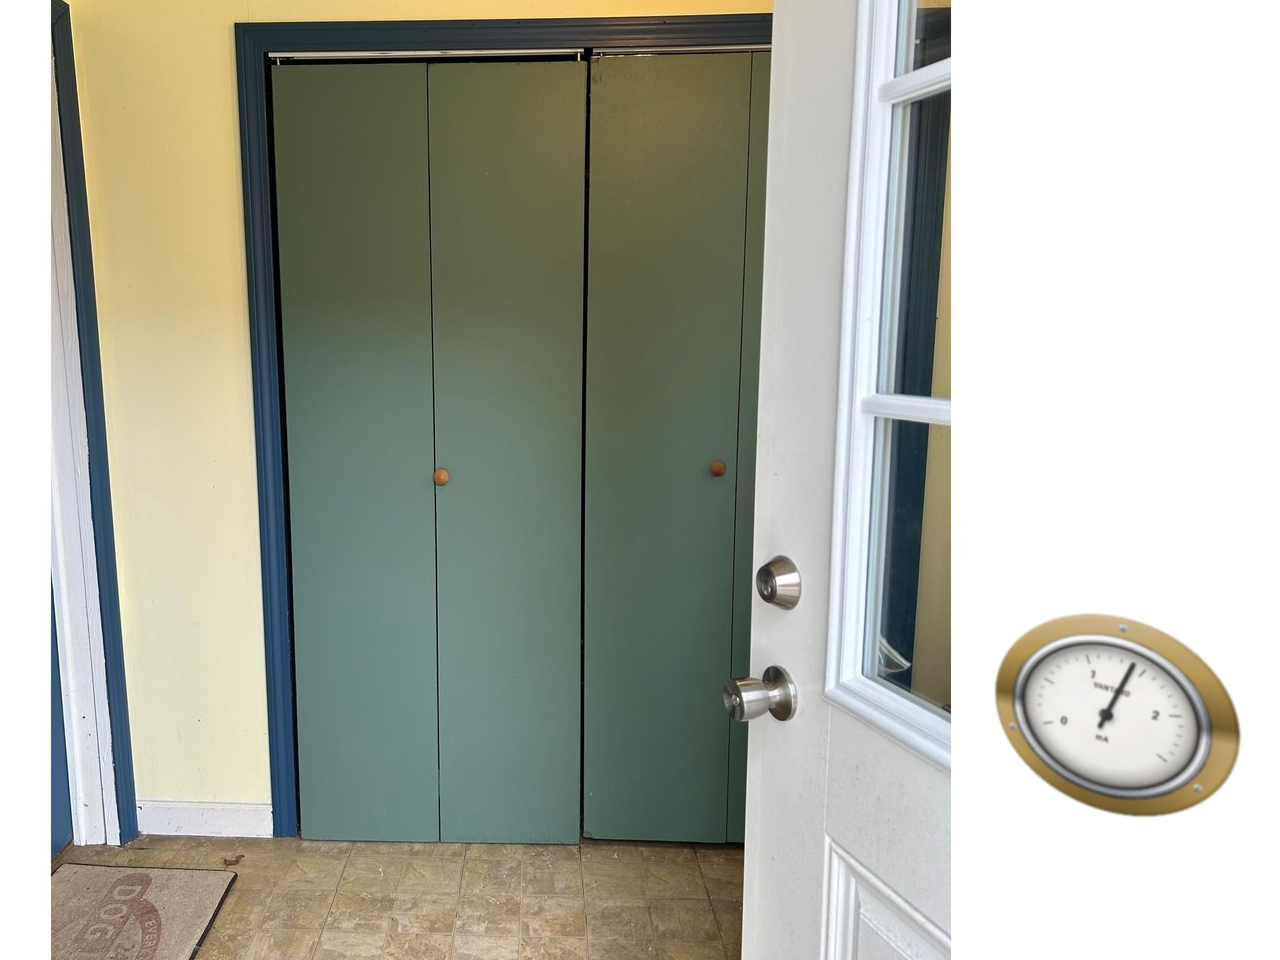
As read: 1.4
